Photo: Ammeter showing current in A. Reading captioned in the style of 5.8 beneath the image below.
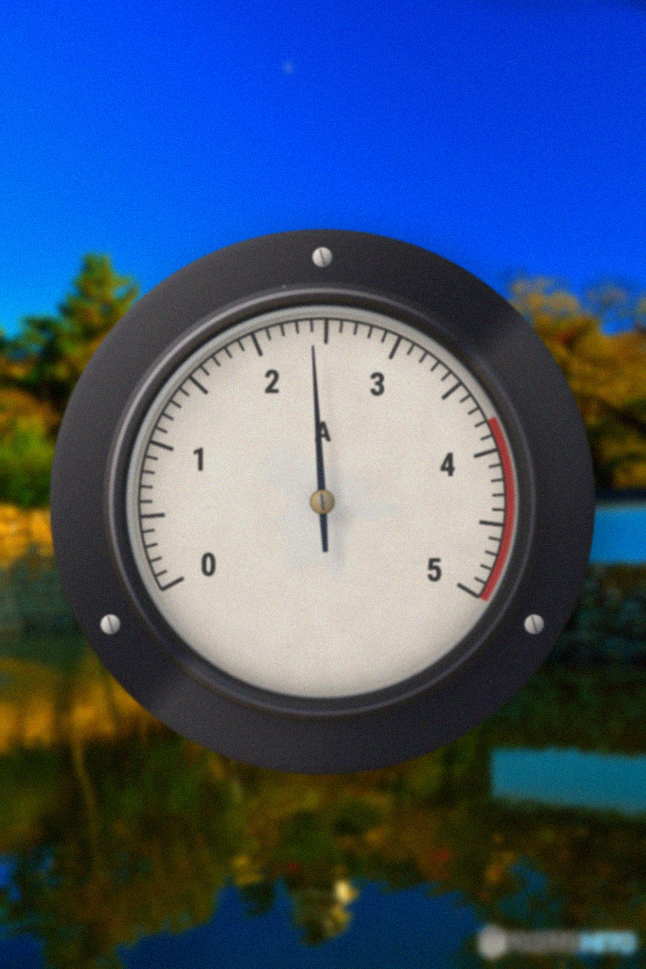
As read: 2.4
